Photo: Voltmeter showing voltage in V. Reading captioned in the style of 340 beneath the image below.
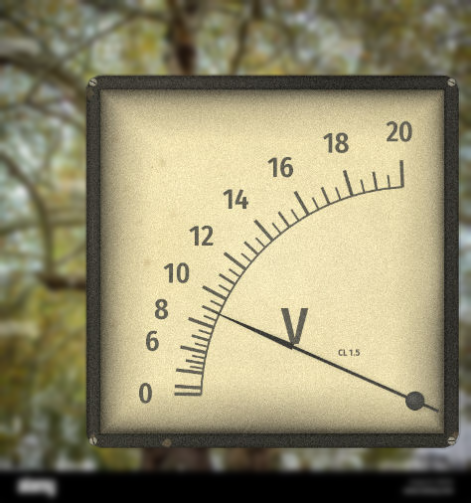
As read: 9
